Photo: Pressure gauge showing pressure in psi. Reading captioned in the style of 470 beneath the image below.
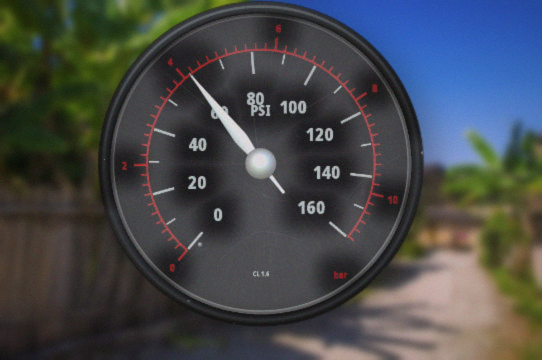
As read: 60
